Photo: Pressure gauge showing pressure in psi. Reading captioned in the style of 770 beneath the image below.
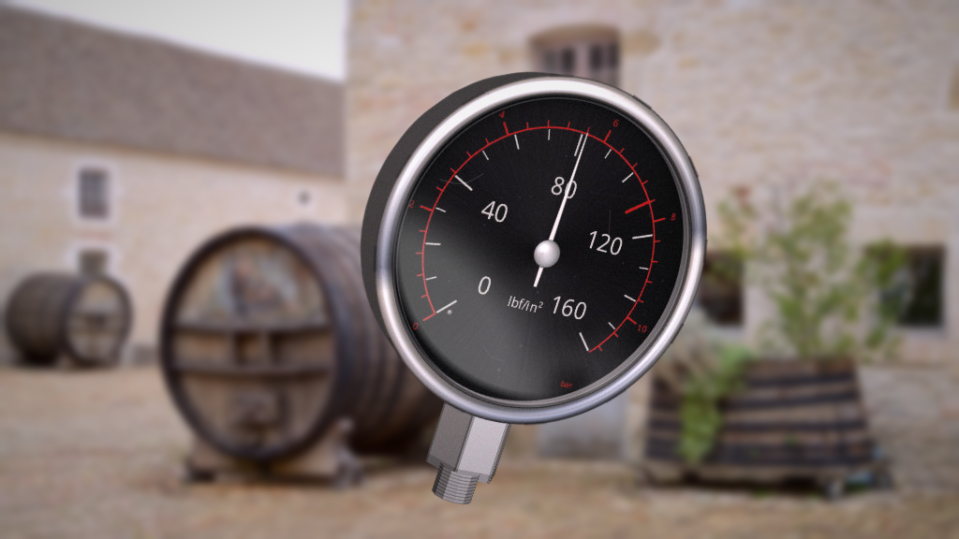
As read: 80
